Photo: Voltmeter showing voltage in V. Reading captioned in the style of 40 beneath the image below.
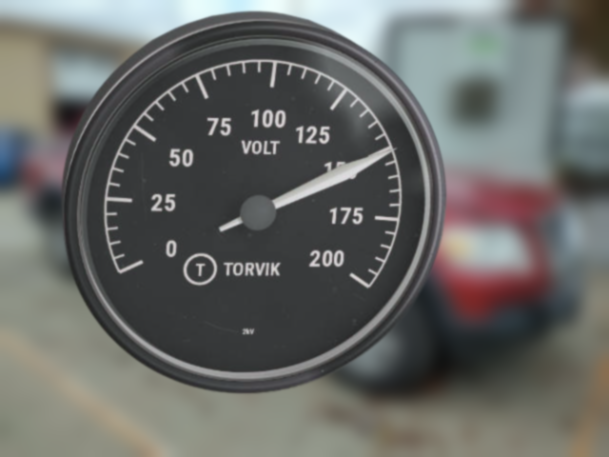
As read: 150
